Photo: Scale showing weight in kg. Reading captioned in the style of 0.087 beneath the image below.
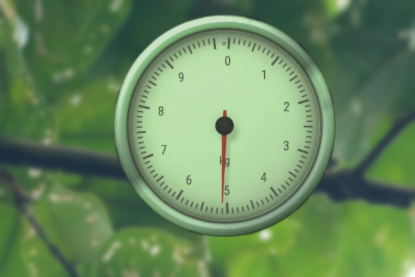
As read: 5.1
